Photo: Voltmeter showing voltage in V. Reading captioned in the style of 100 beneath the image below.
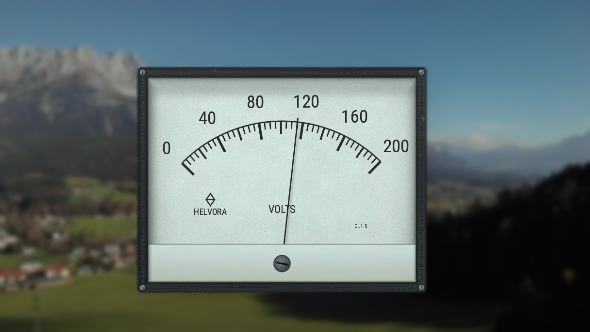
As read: 115
